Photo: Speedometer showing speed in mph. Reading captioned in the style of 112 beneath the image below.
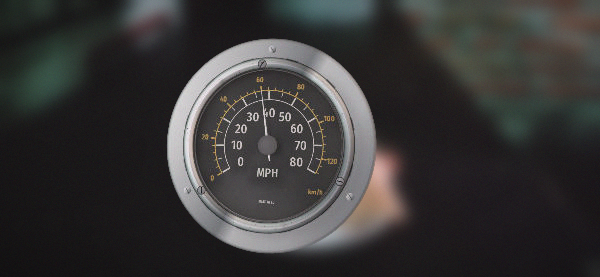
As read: 37.5
